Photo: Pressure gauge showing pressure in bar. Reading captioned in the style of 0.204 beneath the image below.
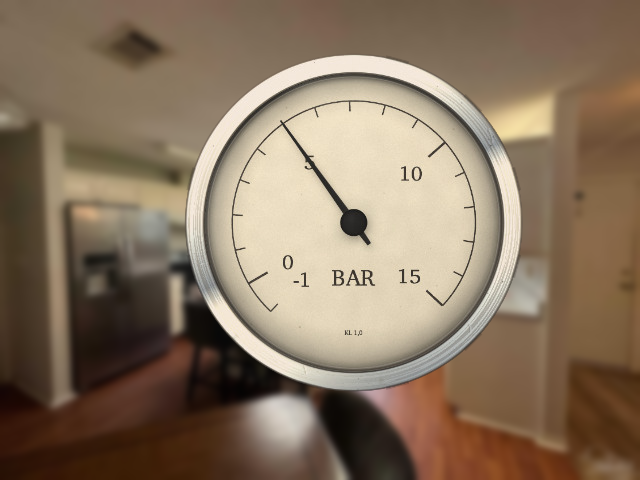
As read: 5
